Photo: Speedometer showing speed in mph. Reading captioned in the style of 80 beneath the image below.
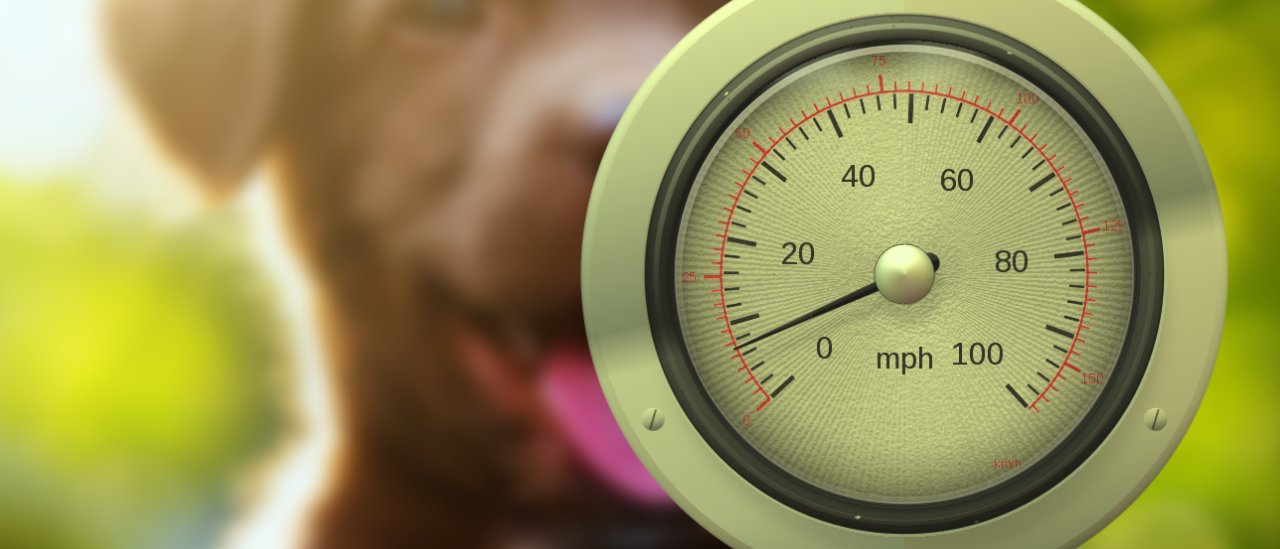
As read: 7
